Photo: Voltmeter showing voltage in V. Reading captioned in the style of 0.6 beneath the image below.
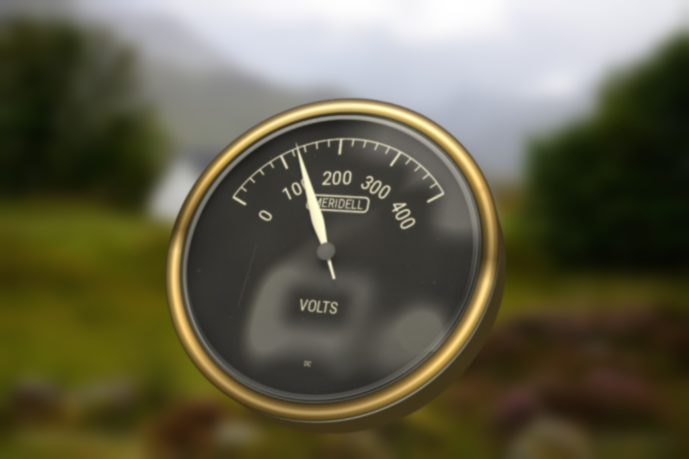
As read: 130
